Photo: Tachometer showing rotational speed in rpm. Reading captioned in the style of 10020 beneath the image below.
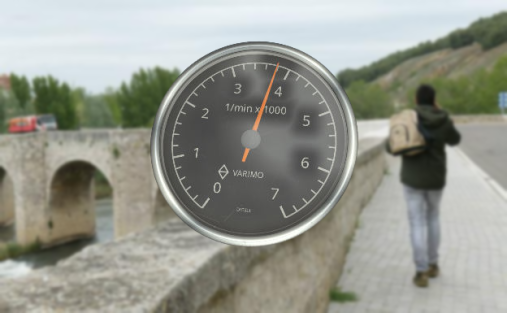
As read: 3800
